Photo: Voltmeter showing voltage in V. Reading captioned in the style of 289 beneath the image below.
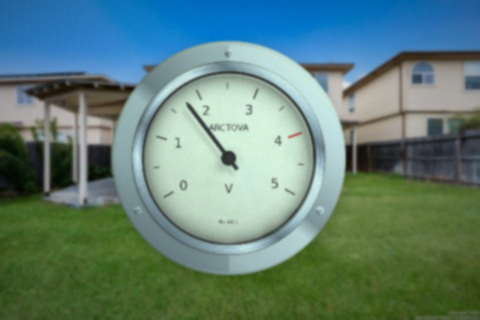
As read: 1.75
